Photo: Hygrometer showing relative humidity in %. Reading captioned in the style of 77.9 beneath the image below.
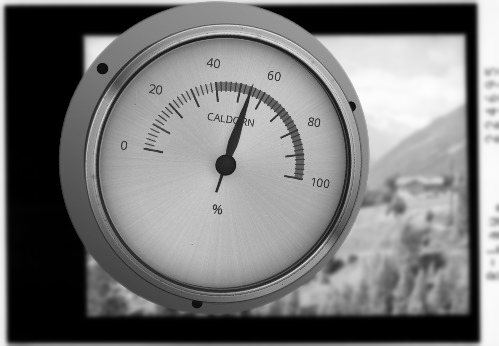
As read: 54
